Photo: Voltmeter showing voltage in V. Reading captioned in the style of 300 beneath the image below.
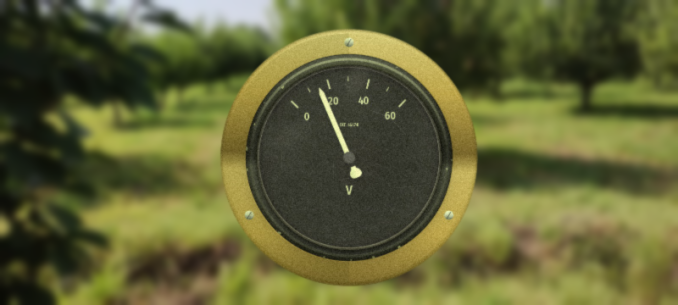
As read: 15
